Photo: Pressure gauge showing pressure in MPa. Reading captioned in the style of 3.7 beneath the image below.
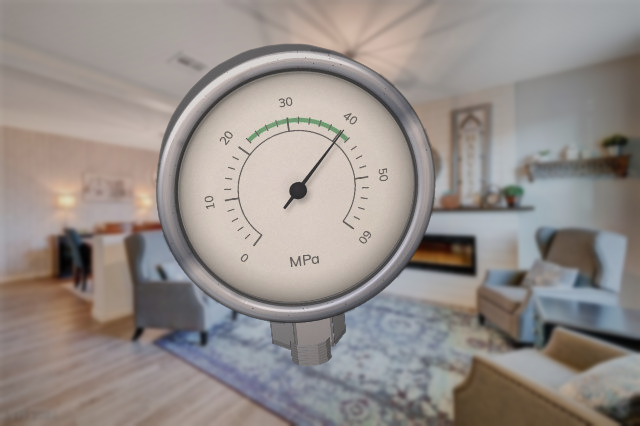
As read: 40
